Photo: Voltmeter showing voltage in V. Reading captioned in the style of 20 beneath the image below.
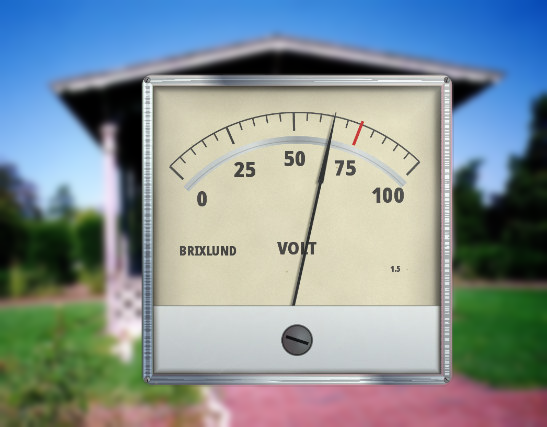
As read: 65
